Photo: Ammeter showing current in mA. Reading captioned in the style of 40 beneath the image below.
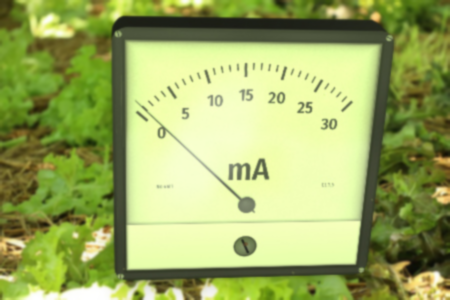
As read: 1
